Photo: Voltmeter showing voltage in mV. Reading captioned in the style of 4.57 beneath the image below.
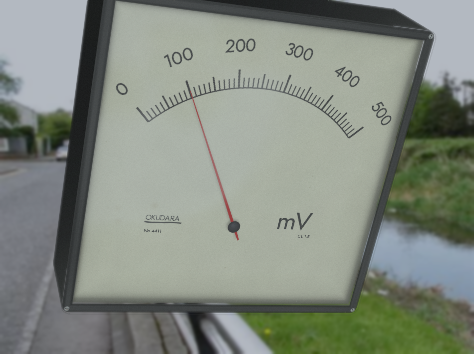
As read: 100
